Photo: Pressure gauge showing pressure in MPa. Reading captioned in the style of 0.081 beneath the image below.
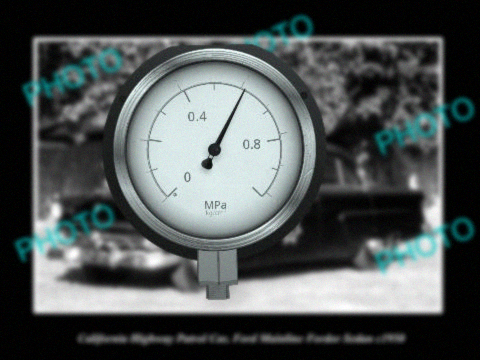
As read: 0.6
